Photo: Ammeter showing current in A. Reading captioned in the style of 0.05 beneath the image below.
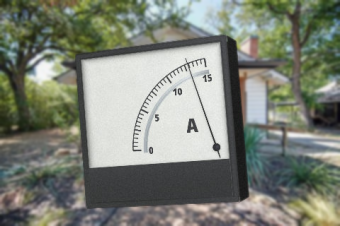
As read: 13
